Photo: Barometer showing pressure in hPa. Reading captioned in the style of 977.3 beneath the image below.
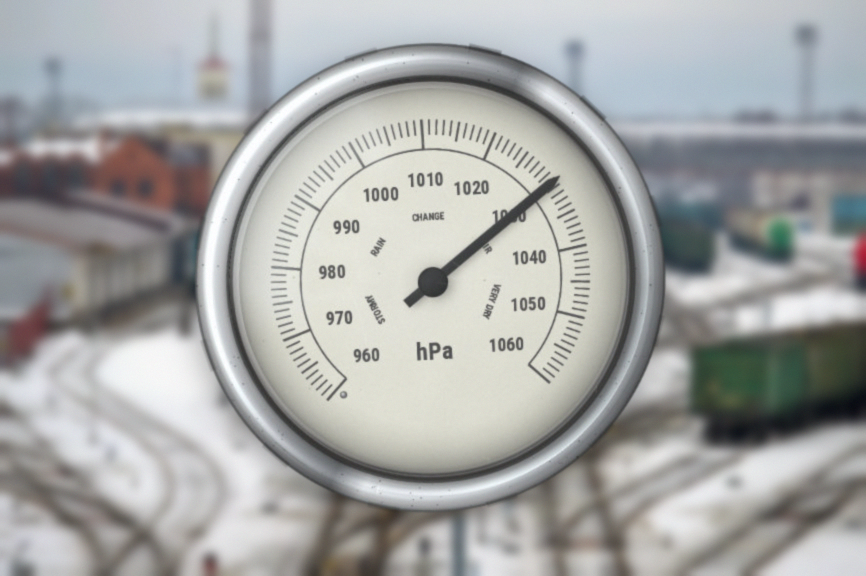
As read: 1030
